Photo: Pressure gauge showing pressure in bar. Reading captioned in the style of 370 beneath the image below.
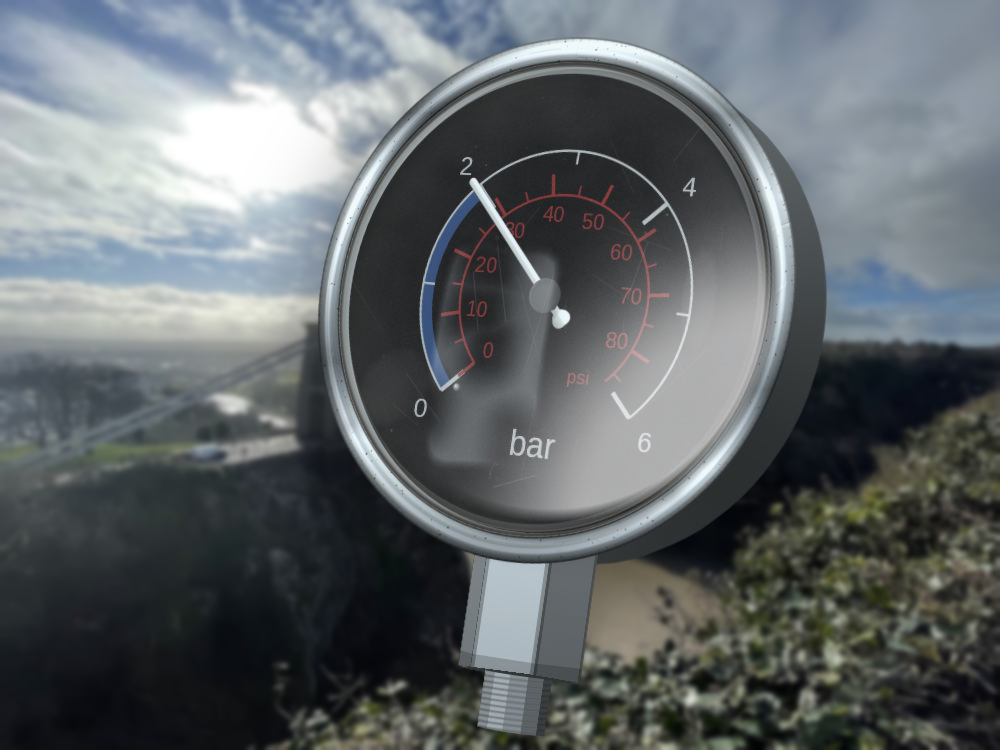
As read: 2
